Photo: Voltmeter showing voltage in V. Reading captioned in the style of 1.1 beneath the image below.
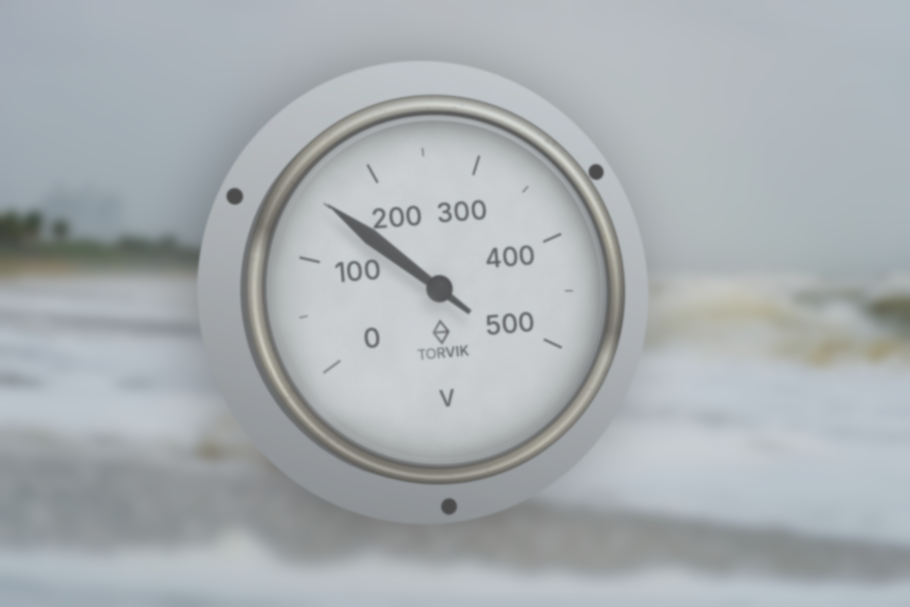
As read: 150
